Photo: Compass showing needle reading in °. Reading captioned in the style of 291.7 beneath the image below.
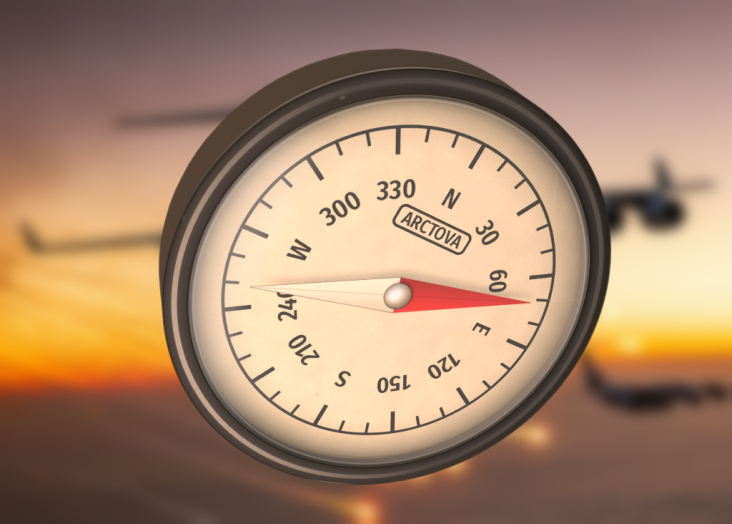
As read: 70
